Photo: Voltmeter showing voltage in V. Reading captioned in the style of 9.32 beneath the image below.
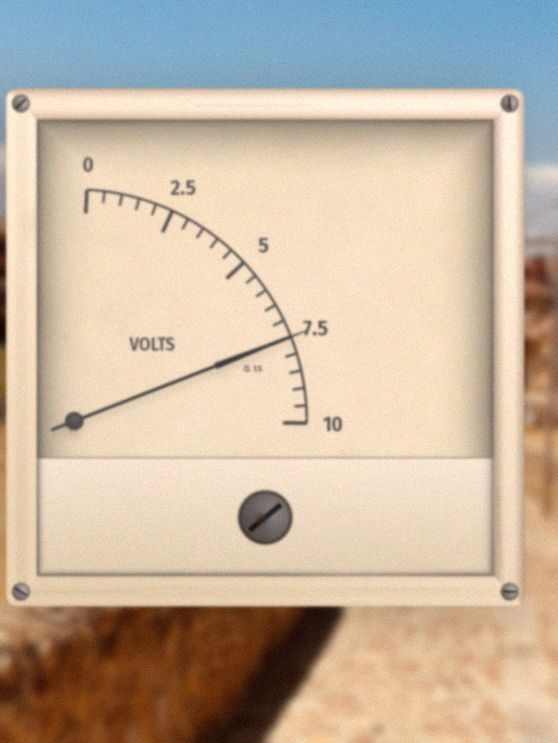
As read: 7.5
